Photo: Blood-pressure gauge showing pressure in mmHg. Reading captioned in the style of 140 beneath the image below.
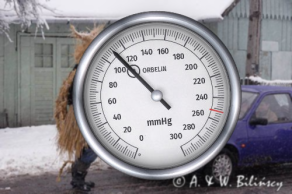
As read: 110
